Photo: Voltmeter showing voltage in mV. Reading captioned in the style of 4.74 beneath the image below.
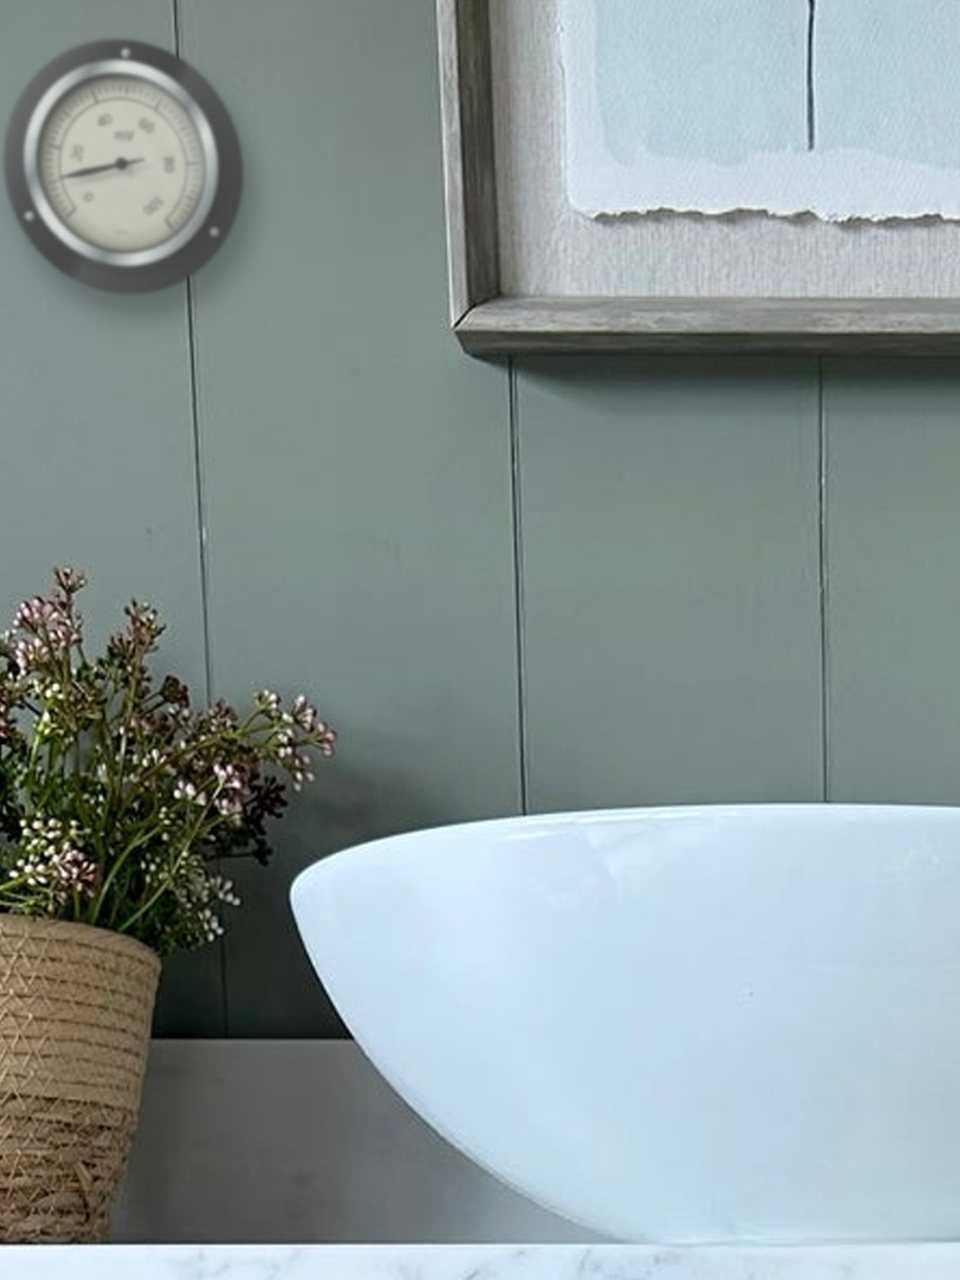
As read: 10
